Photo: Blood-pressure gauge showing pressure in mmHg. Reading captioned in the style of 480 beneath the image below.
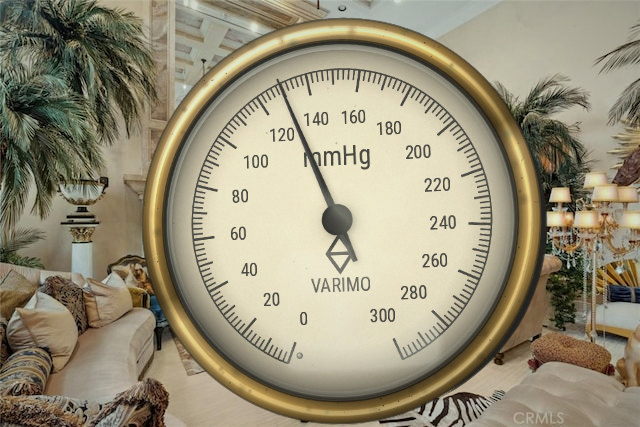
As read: 130
